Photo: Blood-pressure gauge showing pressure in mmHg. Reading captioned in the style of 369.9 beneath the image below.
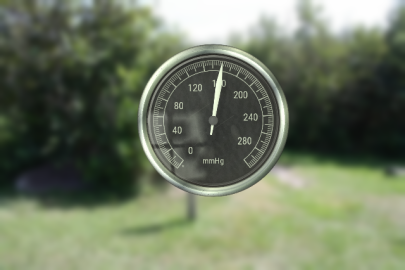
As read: 160
